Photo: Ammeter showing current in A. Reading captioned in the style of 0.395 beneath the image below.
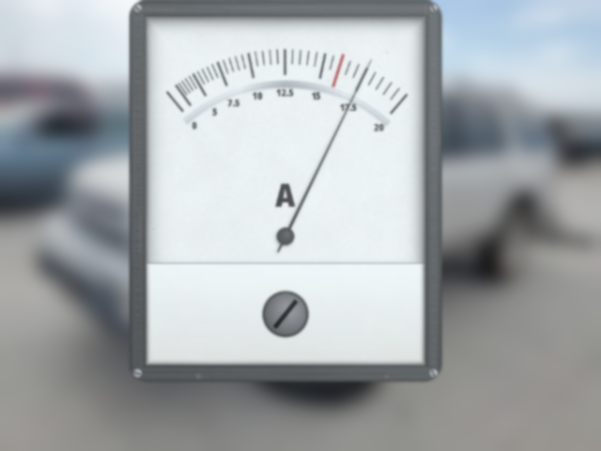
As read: 17.5
